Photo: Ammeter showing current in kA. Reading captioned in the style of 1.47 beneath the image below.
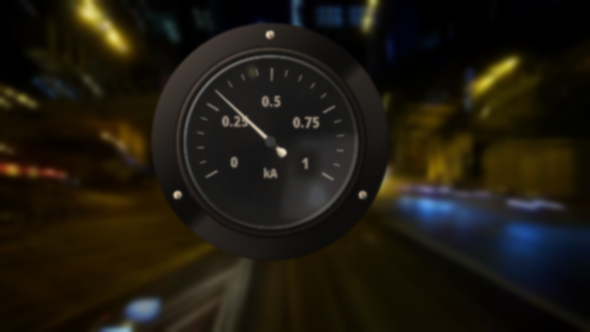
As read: 0.3
